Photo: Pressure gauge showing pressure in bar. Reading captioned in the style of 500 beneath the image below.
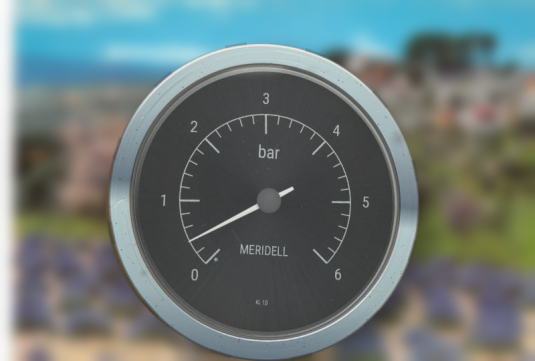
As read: 0.4
